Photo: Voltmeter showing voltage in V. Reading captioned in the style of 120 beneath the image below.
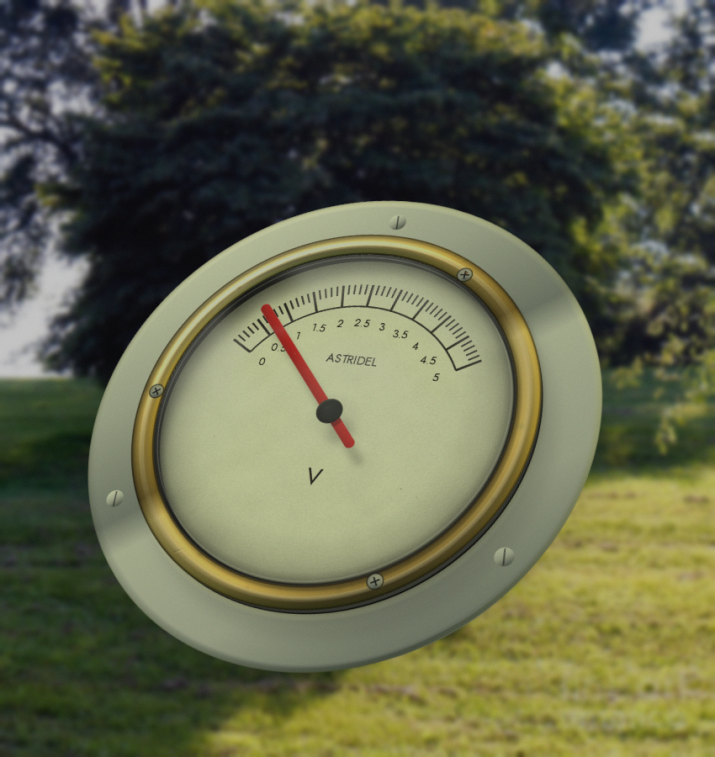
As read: 0.7
